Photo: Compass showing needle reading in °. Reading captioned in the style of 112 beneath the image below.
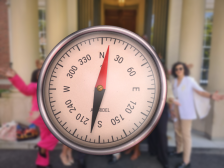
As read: 10
